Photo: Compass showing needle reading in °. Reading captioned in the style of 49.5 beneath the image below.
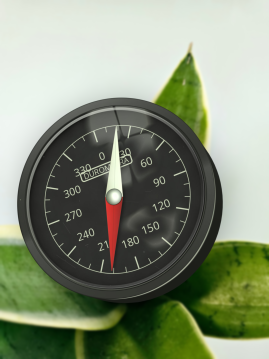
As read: 200
